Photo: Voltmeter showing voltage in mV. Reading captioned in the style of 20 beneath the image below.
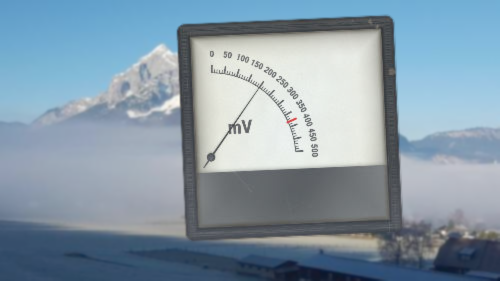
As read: 200
